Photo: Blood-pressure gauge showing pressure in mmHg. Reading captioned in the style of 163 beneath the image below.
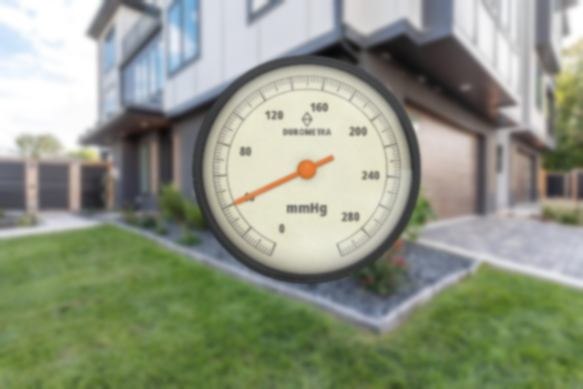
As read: 40
